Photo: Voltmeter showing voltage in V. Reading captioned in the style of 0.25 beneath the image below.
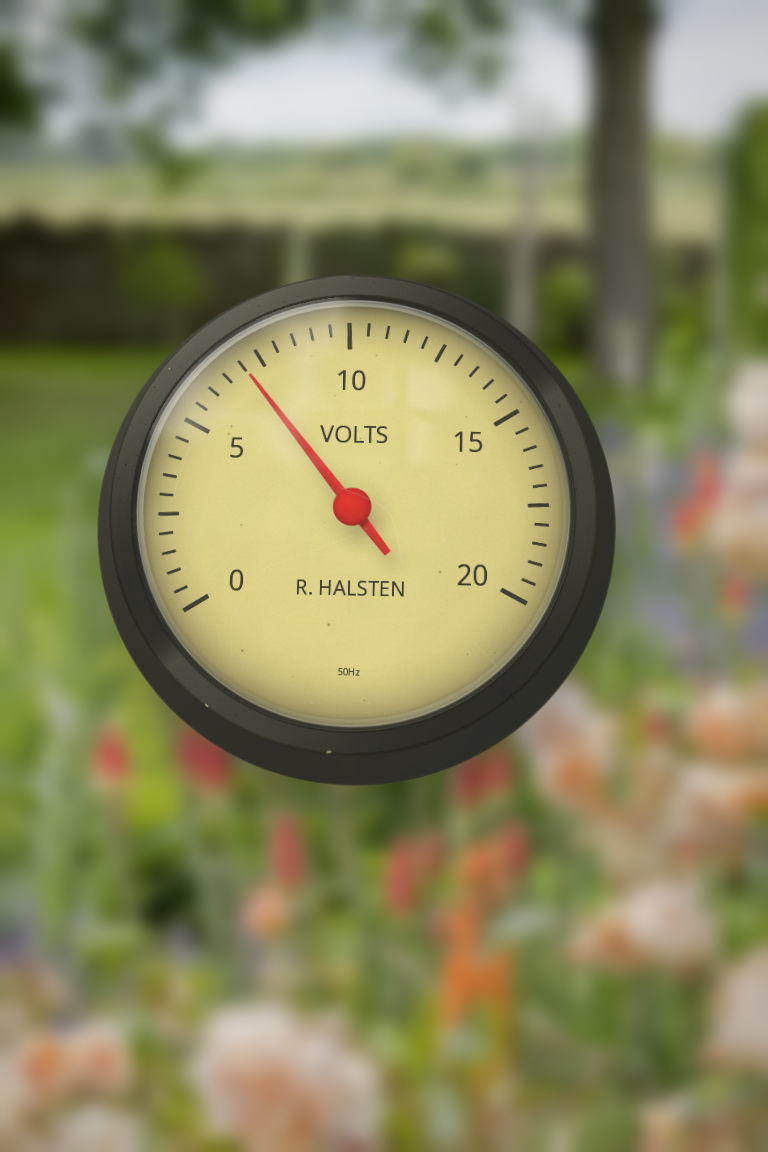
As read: 7
